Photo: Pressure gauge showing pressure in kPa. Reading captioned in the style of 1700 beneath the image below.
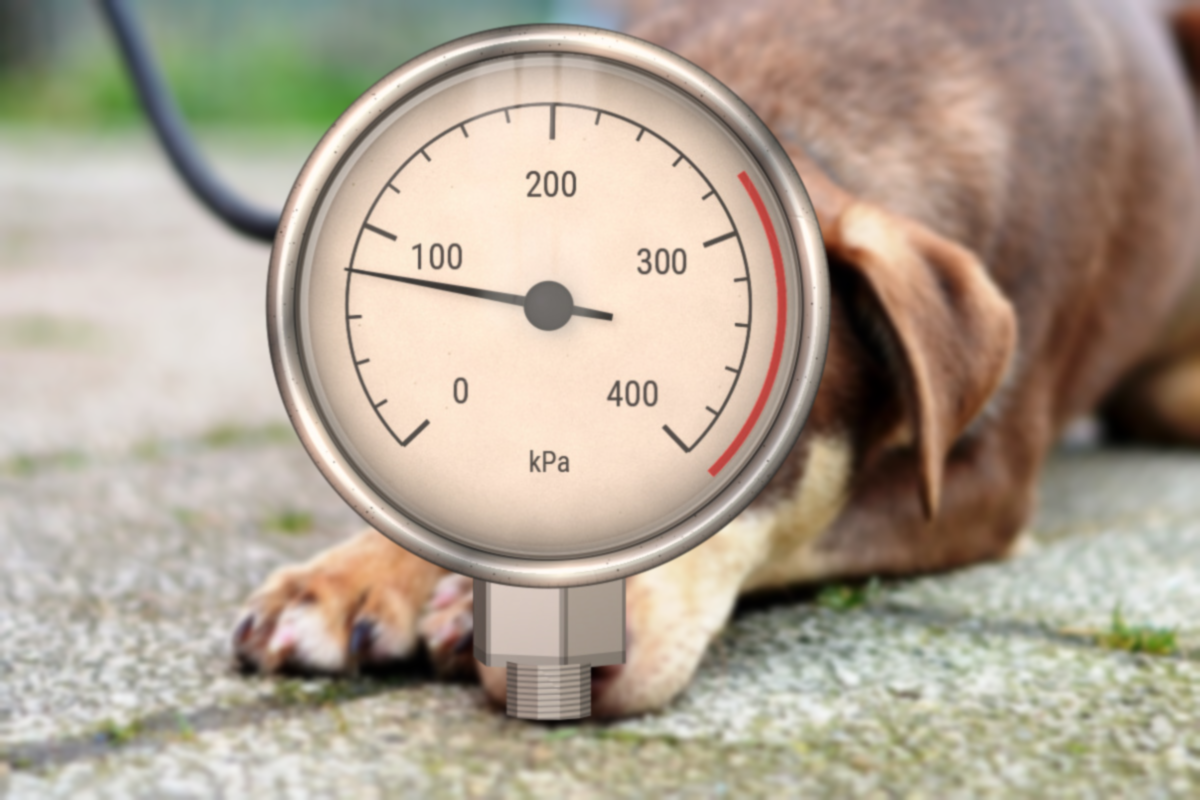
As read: 80
